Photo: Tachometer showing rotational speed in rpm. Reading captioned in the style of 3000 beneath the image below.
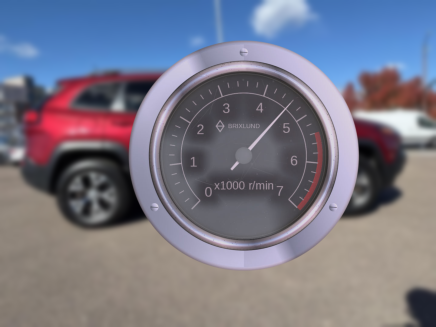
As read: 4600
